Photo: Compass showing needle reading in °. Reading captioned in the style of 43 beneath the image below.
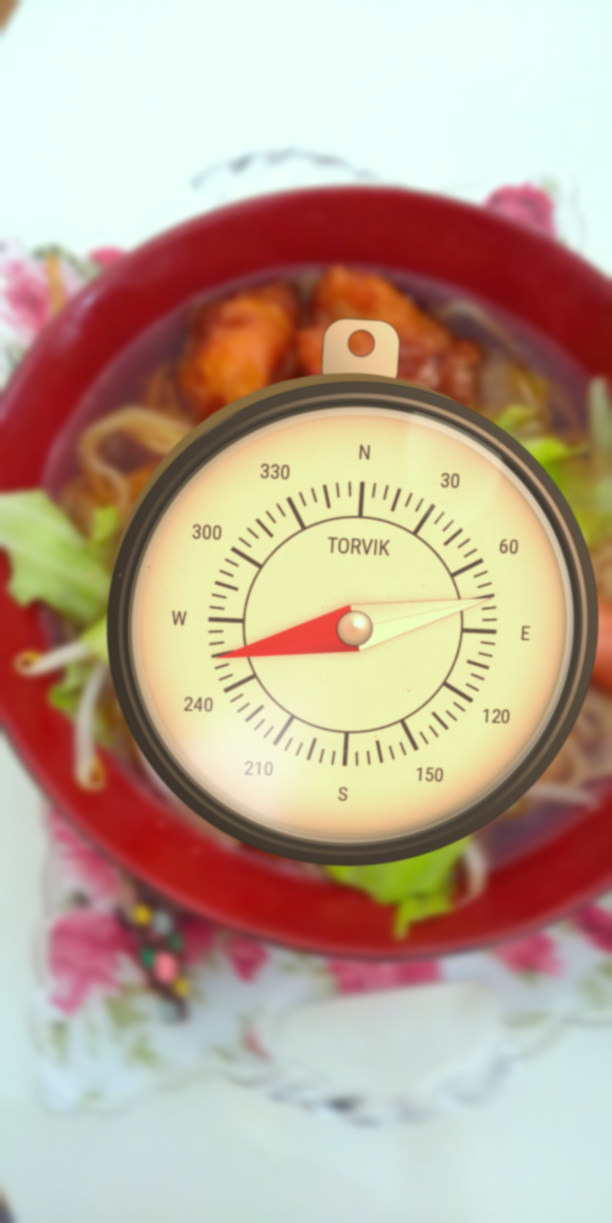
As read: 255
